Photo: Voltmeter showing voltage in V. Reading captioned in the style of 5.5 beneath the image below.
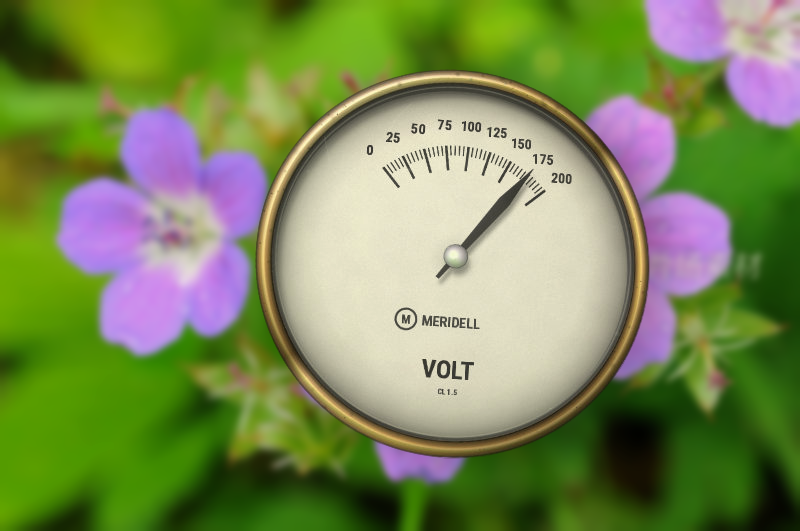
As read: 175
